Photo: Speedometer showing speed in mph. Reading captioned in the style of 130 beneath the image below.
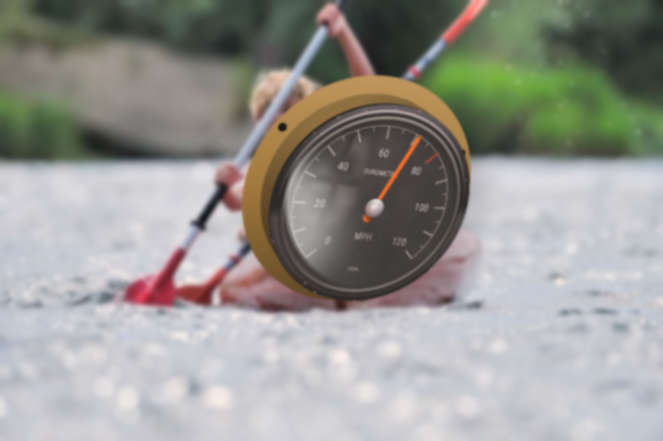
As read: 70
